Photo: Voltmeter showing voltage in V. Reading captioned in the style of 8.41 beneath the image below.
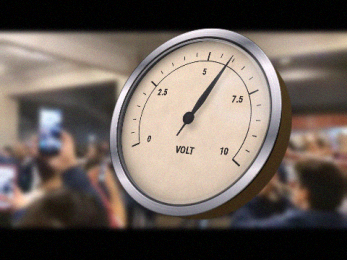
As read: 6
